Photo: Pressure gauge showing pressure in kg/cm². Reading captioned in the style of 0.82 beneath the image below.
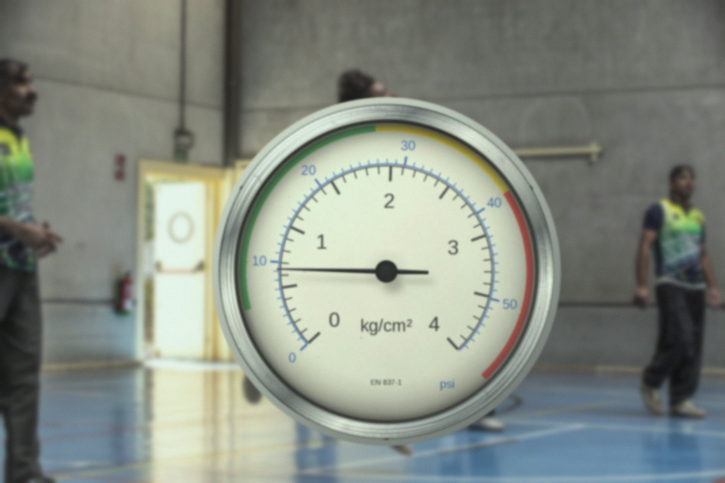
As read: 0.65
